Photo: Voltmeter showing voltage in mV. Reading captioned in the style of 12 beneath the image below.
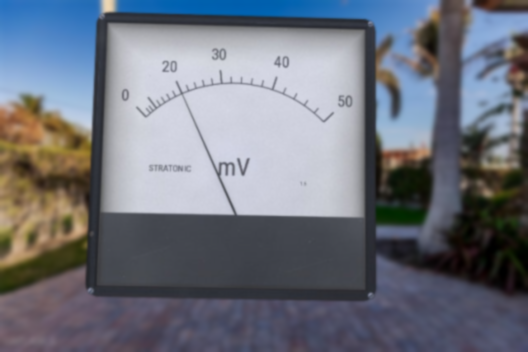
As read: 20
